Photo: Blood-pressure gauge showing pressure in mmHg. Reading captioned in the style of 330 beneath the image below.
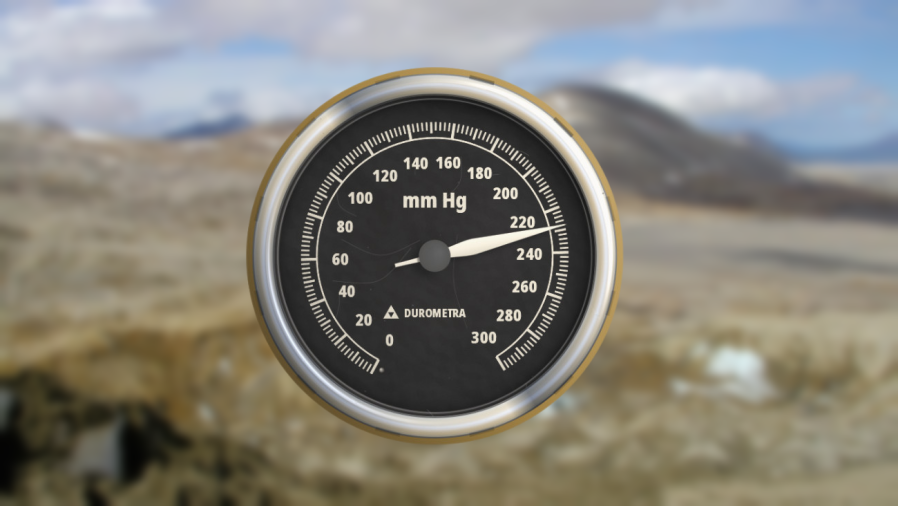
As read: 228
